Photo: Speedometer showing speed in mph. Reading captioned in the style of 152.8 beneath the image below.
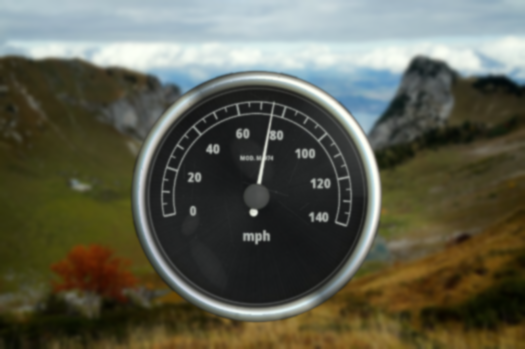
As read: 75
